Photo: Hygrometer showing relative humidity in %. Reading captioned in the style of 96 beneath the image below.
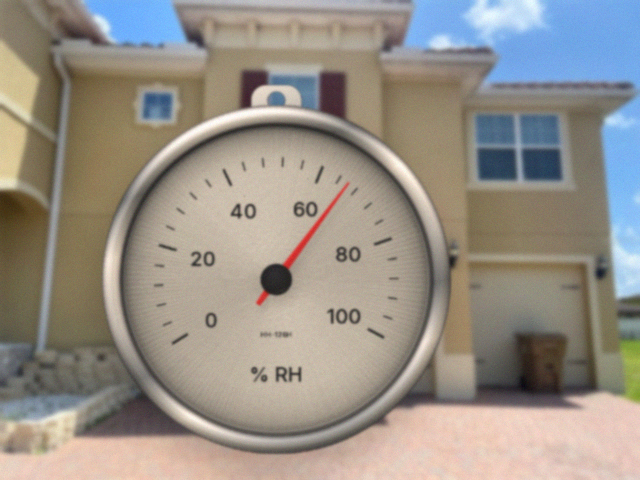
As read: 66
